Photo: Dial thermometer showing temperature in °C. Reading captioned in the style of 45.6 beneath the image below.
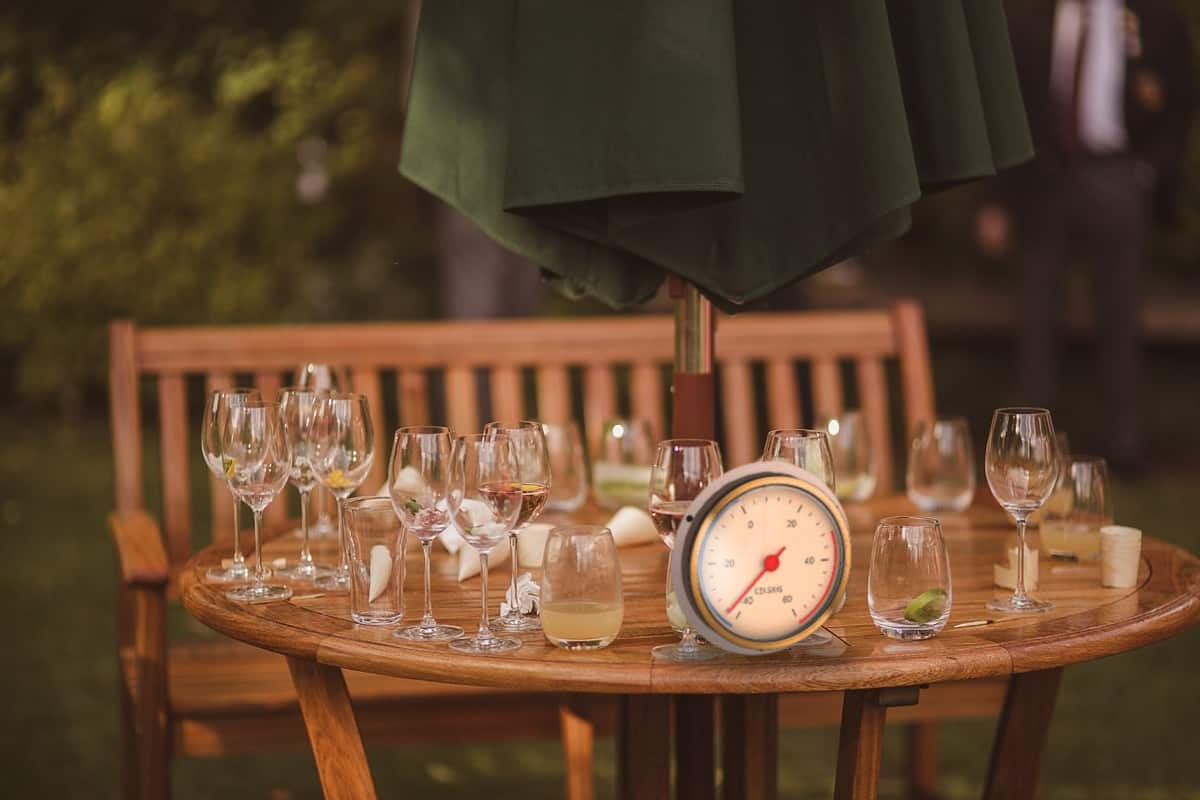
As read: -36
